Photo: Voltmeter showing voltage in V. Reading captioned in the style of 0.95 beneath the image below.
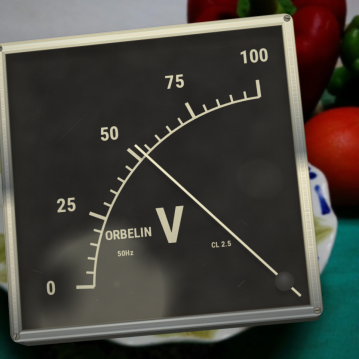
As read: 52.5
